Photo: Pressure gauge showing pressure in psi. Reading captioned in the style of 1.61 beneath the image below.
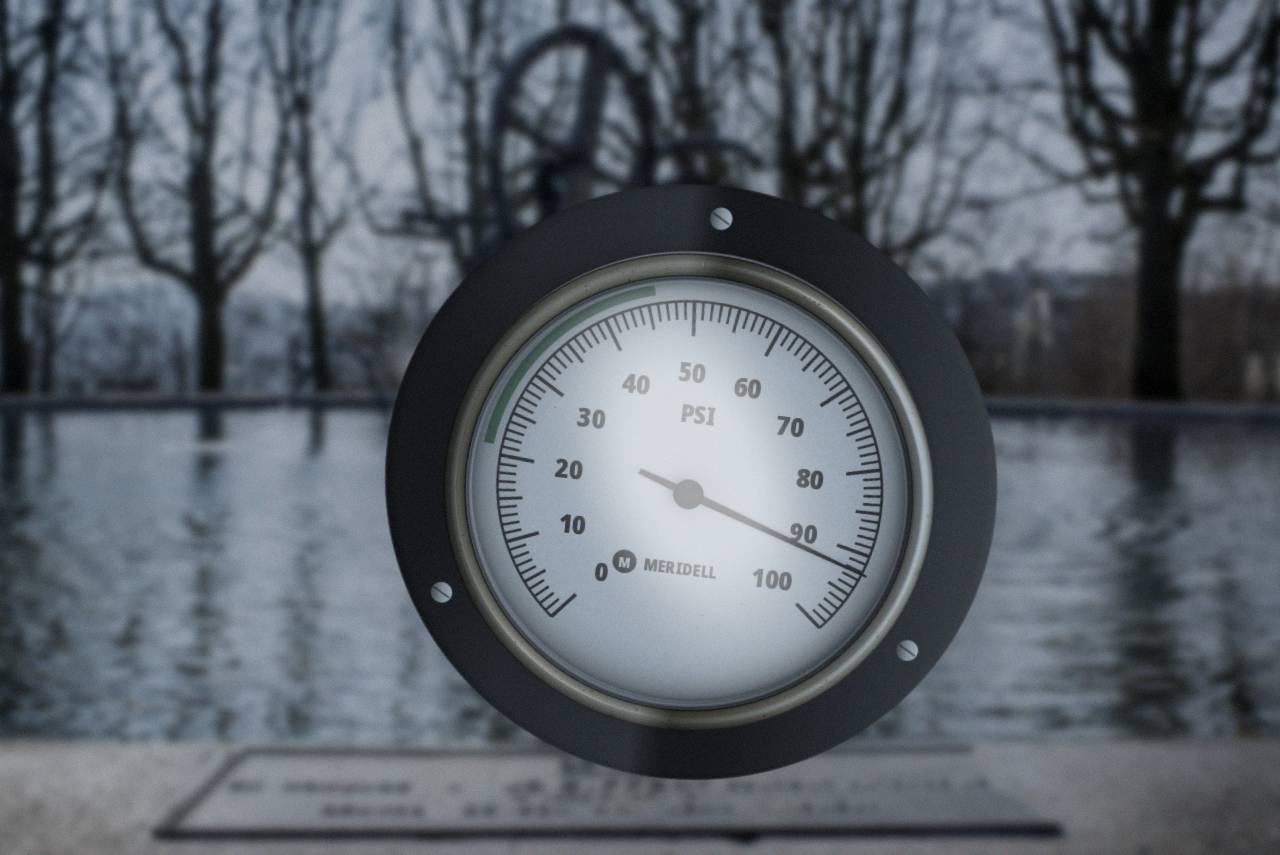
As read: 92
